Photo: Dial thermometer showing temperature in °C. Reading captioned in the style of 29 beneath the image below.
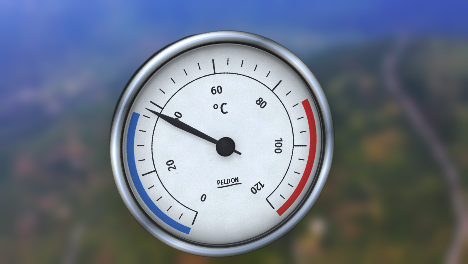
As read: 38
